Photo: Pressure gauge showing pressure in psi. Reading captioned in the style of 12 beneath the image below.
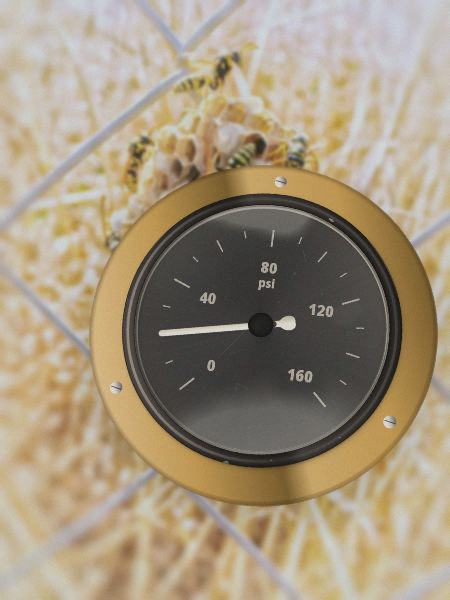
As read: 20
